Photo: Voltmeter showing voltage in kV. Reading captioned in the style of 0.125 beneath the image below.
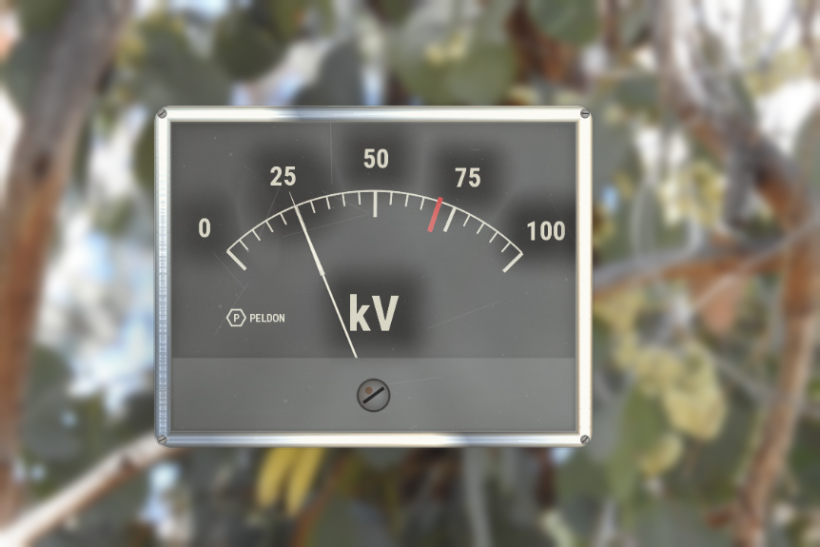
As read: 25
